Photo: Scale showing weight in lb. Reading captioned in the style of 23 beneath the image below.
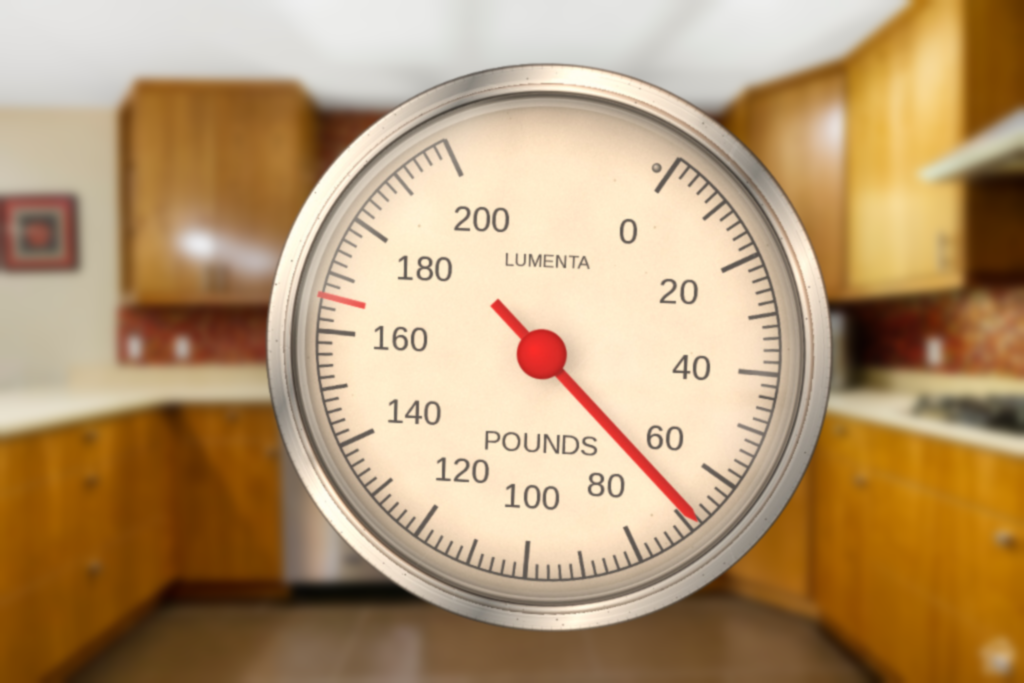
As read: 68
